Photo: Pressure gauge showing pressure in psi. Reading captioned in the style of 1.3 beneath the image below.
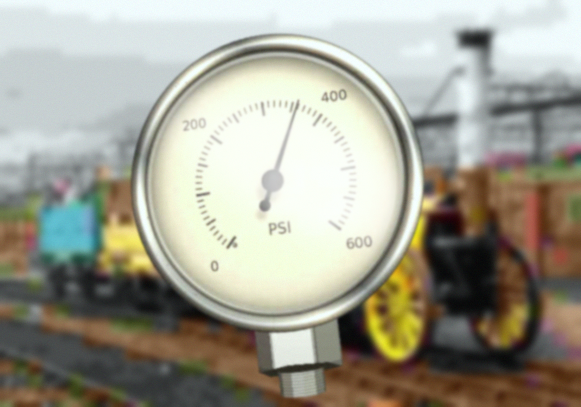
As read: 360
